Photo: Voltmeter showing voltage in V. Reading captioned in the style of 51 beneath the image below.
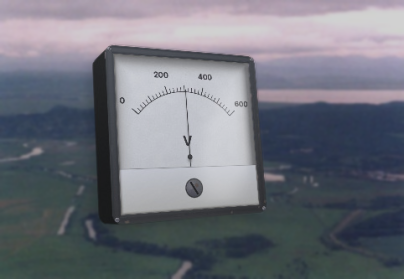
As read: 300
